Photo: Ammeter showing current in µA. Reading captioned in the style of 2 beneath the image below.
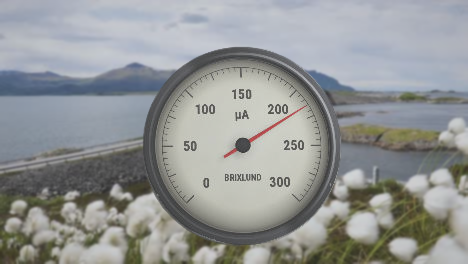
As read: 215
